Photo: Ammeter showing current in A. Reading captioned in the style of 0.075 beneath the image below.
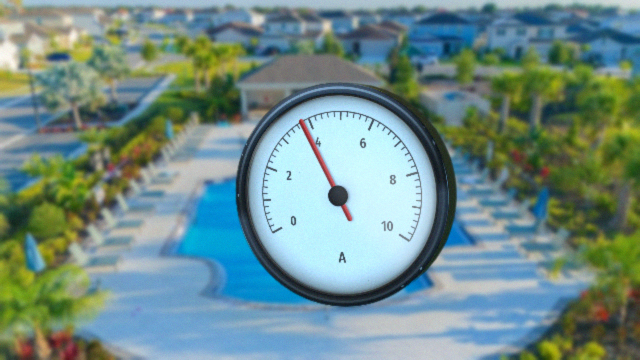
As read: 3.8
